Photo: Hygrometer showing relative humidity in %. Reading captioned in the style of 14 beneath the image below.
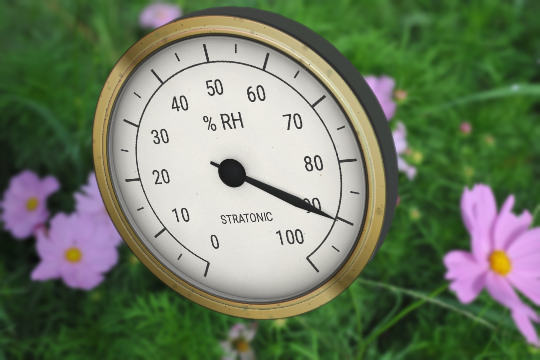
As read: 90
